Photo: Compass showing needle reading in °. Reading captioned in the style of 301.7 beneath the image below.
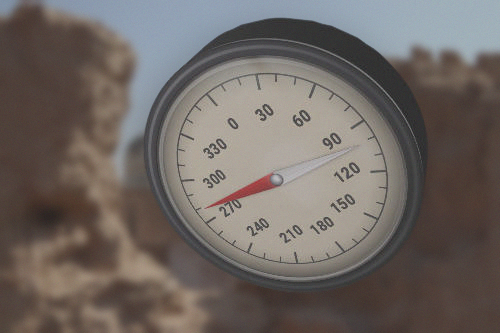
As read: 280
